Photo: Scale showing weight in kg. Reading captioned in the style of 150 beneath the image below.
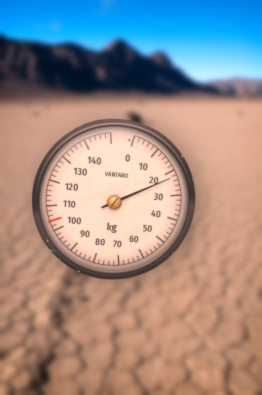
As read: 22
